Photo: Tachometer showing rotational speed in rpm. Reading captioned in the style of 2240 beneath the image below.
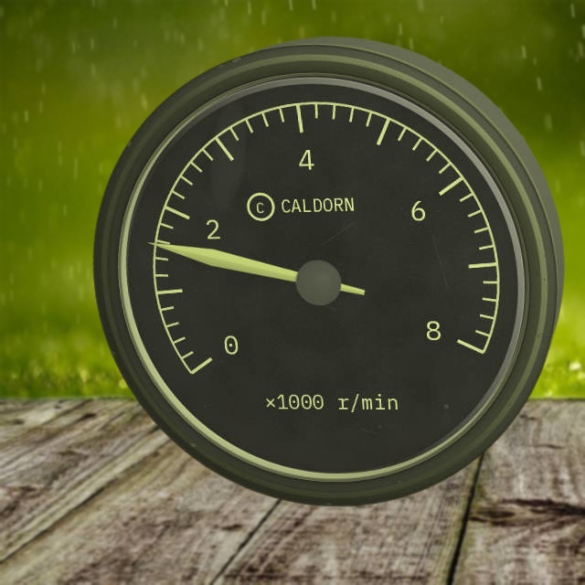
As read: 1600
